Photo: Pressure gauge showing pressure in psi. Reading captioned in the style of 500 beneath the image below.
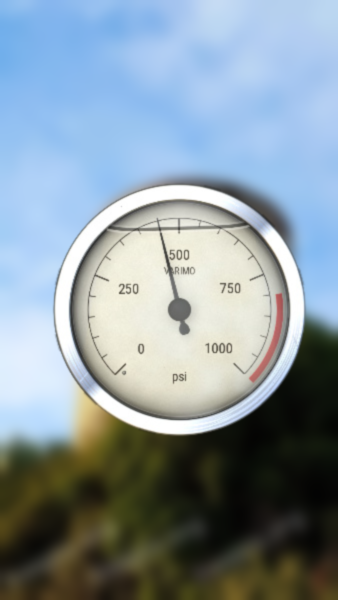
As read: 450
